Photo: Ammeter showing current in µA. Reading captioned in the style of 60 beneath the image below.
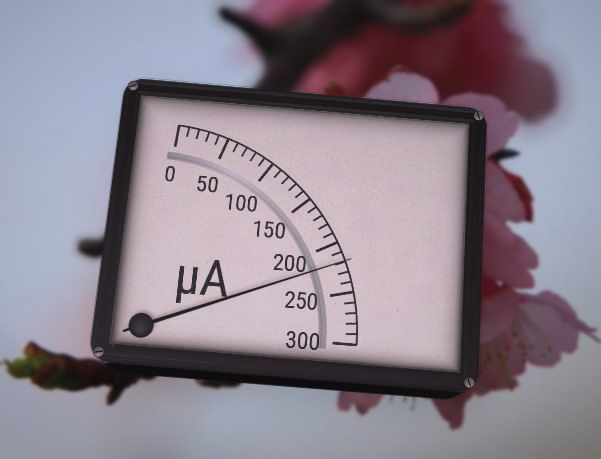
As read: 220
